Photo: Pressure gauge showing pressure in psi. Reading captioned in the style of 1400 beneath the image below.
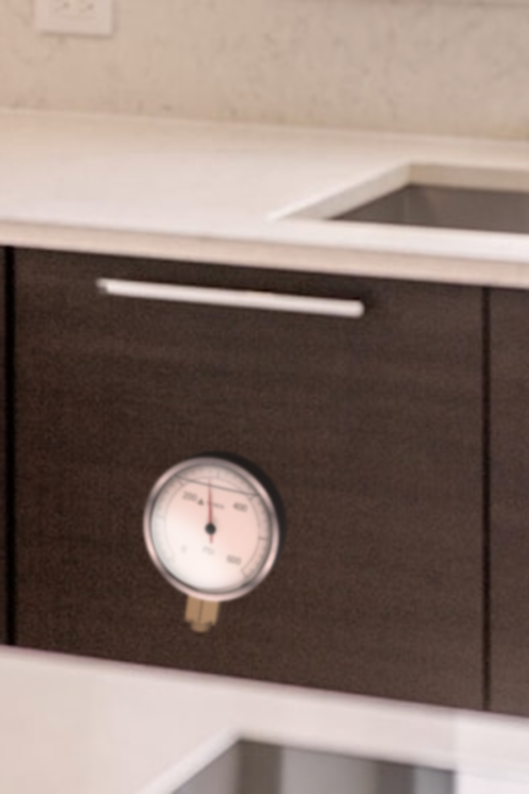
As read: 280
